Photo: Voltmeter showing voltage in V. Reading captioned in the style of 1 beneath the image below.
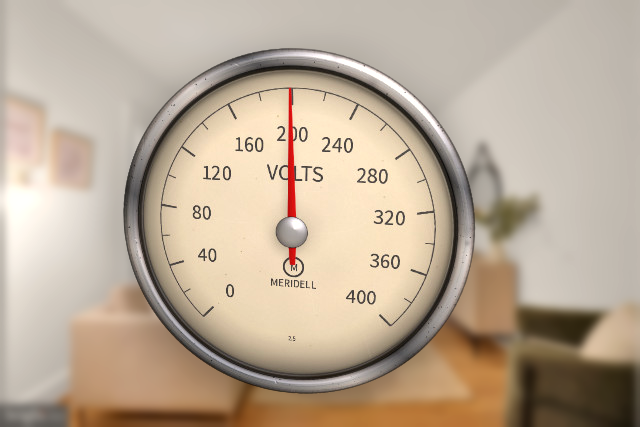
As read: 200
